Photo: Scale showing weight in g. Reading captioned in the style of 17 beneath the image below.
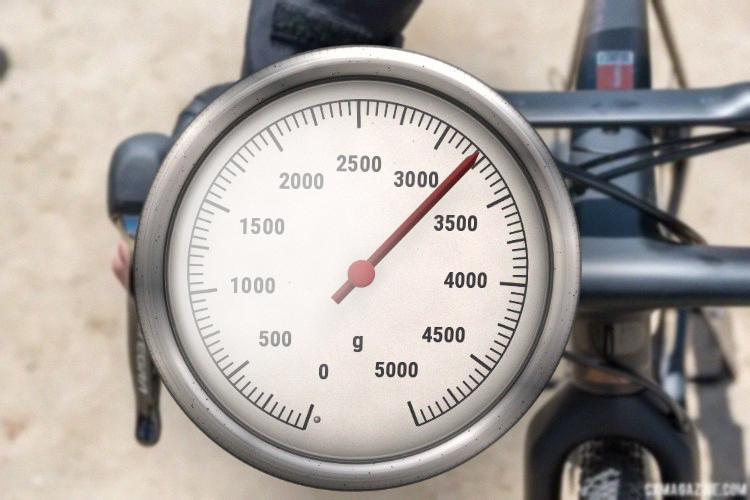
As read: 3200
